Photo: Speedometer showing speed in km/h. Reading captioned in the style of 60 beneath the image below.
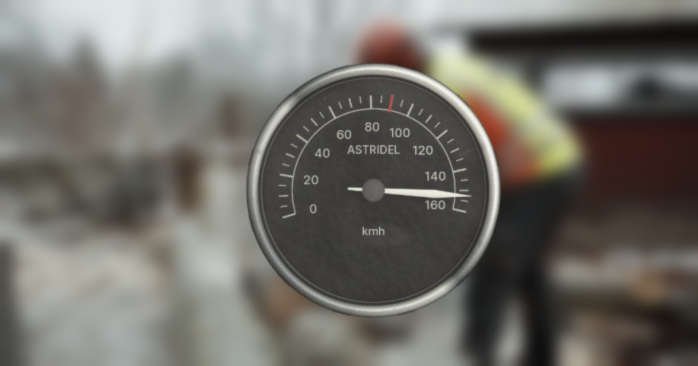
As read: 152.5
